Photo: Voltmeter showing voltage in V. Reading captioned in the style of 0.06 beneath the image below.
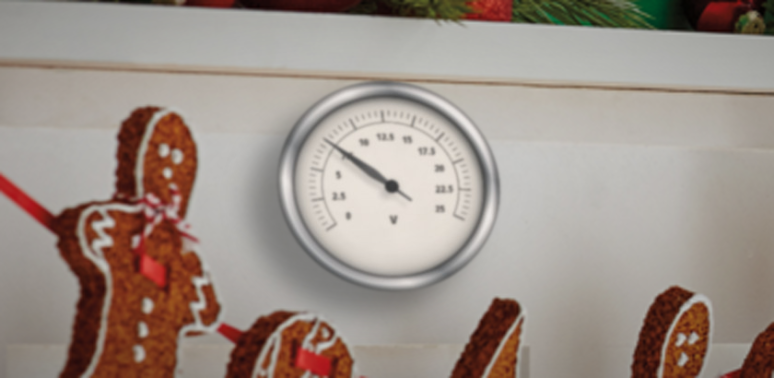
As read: 7.5
